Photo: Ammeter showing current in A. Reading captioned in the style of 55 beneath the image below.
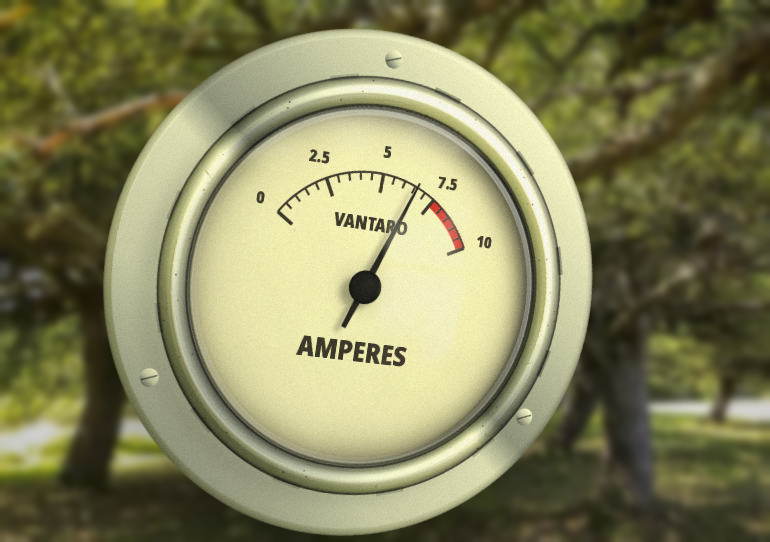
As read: 6.5
